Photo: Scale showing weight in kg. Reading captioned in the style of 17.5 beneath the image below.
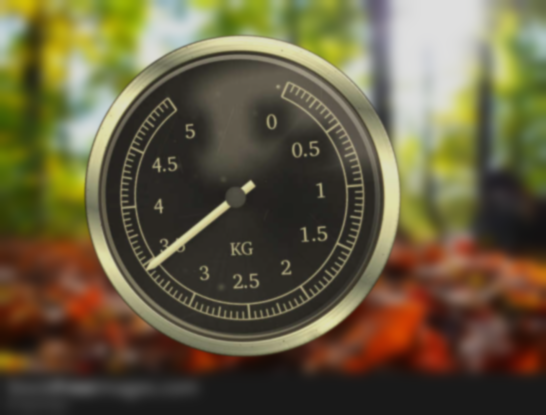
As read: 3.45
